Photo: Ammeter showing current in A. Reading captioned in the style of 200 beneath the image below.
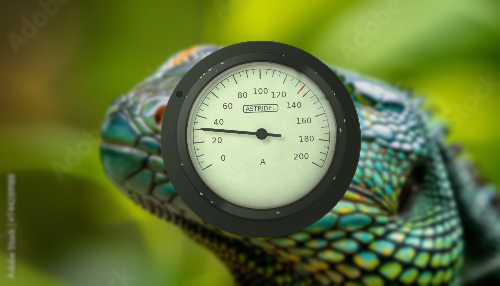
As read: 30
